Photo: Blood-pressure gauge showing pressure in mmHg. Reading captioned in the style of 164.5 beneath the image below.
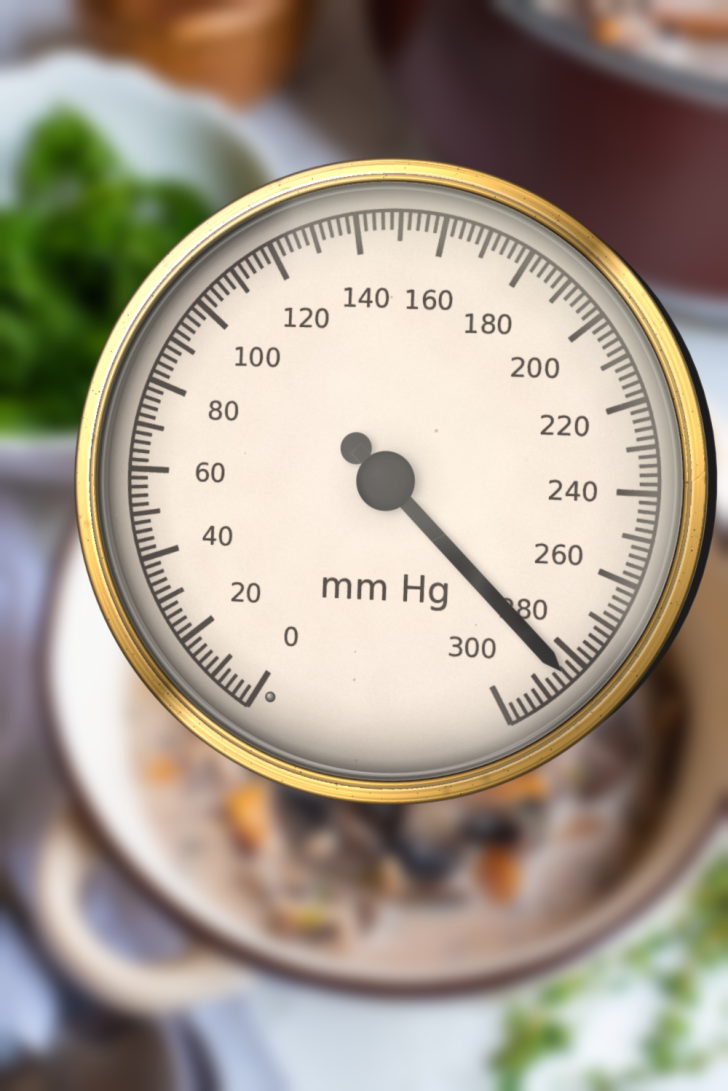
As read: 284
